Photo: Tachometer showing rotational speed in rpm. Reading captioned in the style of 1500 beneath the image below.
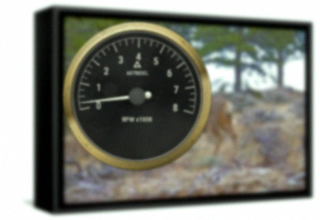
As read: 250
